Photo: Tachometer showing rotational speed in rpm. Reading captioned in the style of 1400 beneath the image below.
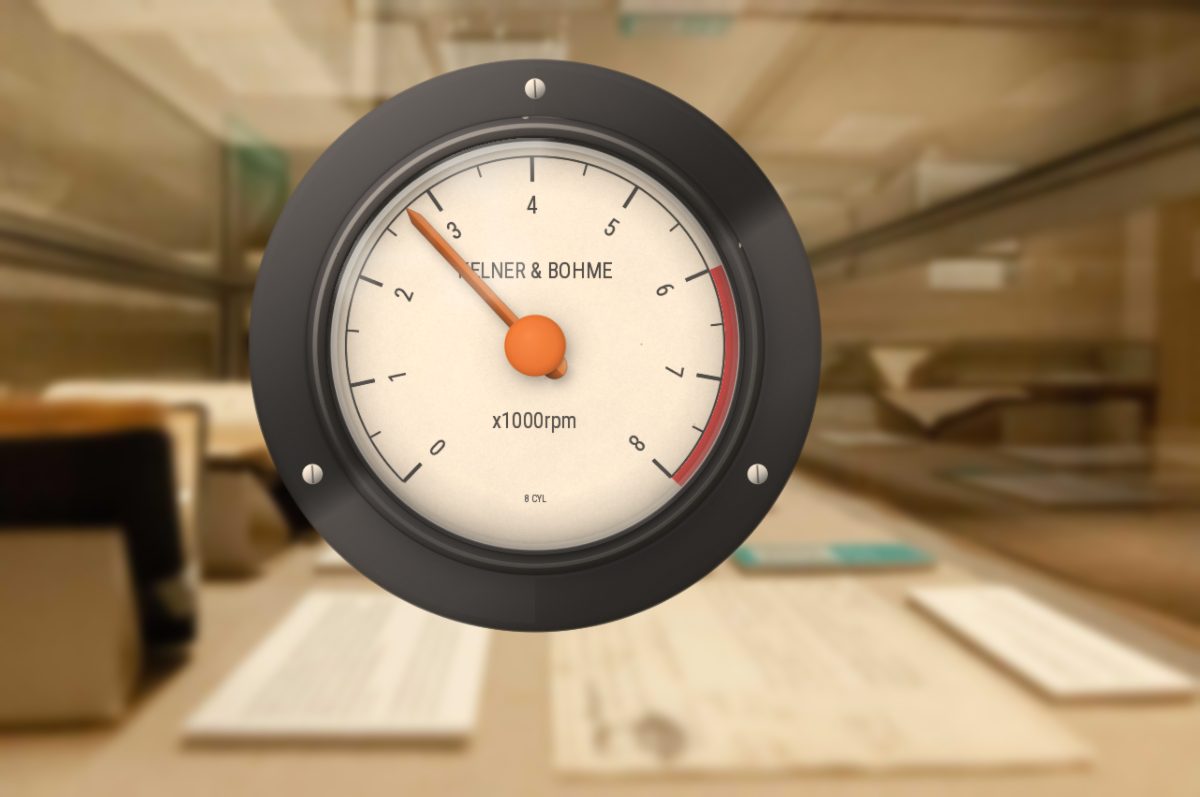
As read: 2750
